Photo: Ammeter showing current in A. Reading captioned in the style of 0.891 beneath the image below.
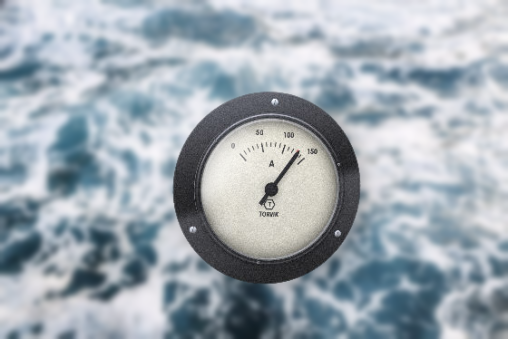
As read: 130
